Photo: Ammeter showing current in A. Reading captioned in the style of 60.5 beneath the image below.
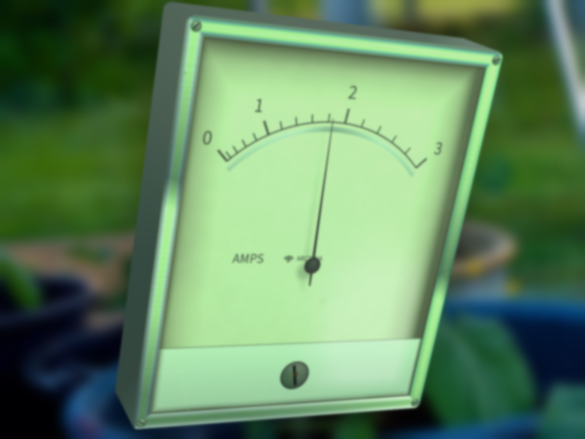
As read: 1.8
